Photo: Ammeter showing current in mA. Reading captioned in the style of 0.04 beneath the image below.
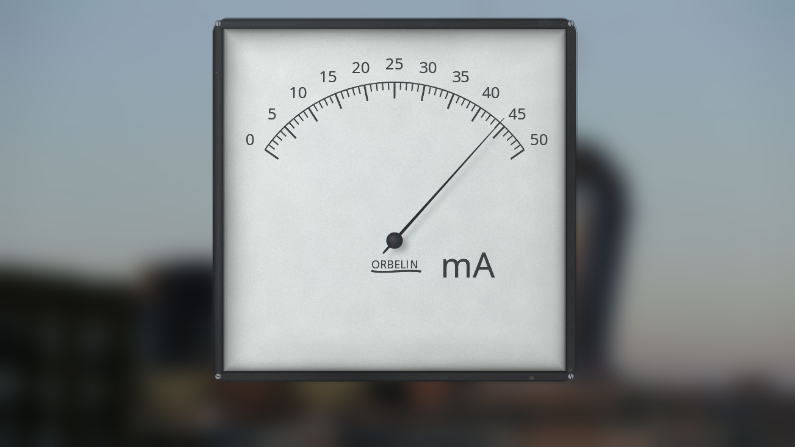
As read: 44
